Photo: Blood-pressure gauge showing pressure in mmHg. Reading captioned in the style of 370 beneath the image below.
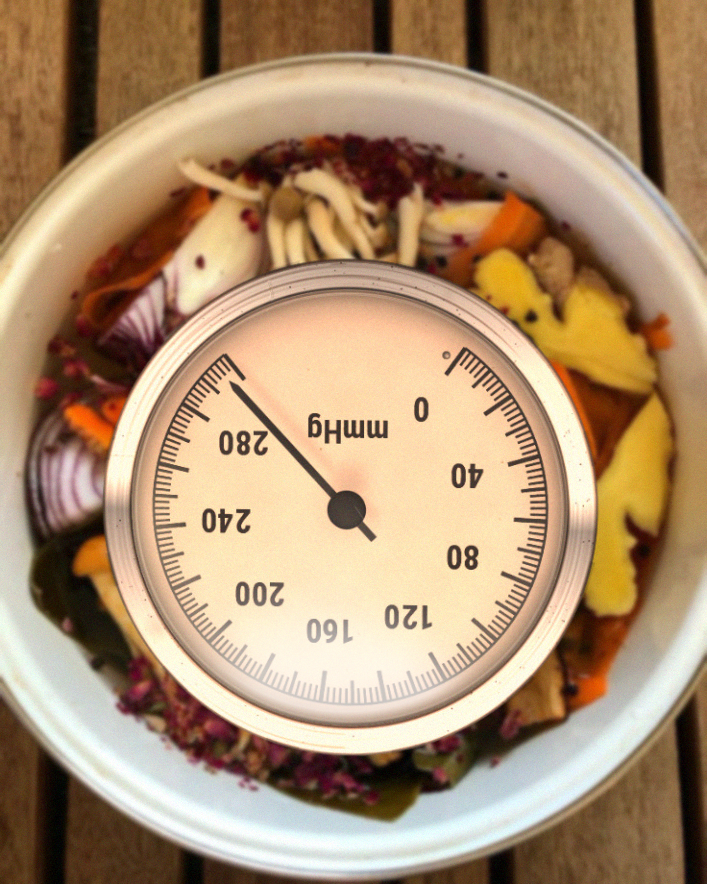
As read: 296
